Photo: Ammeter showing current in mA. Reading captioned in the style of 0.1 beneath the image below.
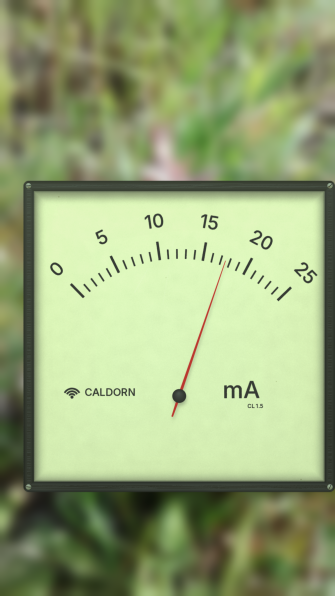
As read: 17.5
